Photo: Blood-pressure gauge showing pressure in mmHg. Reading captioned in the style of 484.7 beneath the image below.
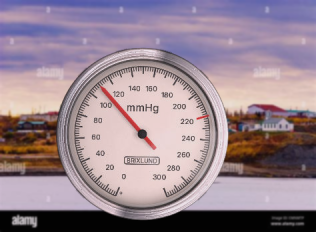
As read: 110
